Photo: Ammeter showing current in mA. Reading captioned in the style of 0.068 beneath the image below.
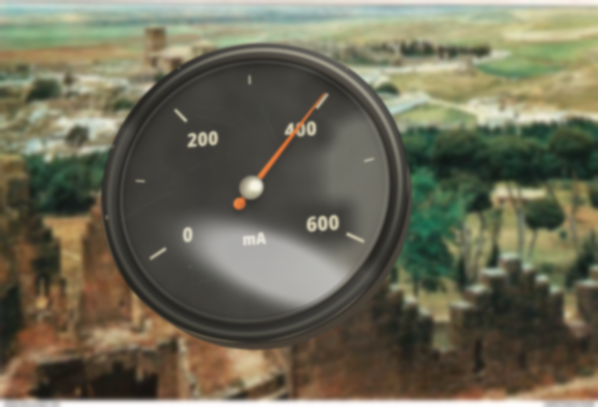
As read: 400
